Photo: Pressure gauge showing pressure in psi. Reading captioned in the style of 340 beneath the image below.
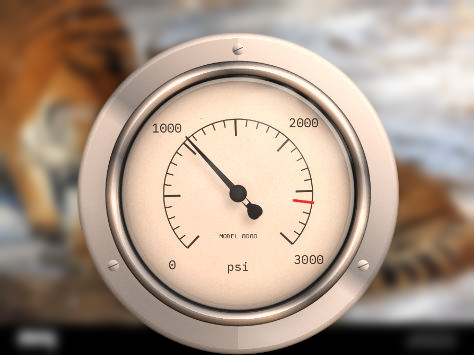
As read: 1050
